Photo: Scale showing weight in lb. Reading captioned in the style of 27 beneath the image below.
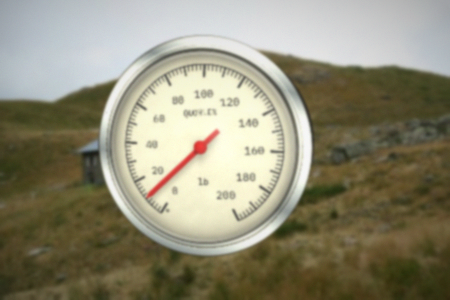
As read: 10
